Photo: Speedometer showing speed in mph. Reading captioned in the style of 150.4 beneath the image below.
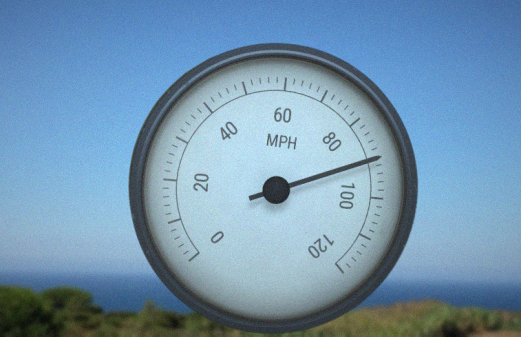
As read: 90
